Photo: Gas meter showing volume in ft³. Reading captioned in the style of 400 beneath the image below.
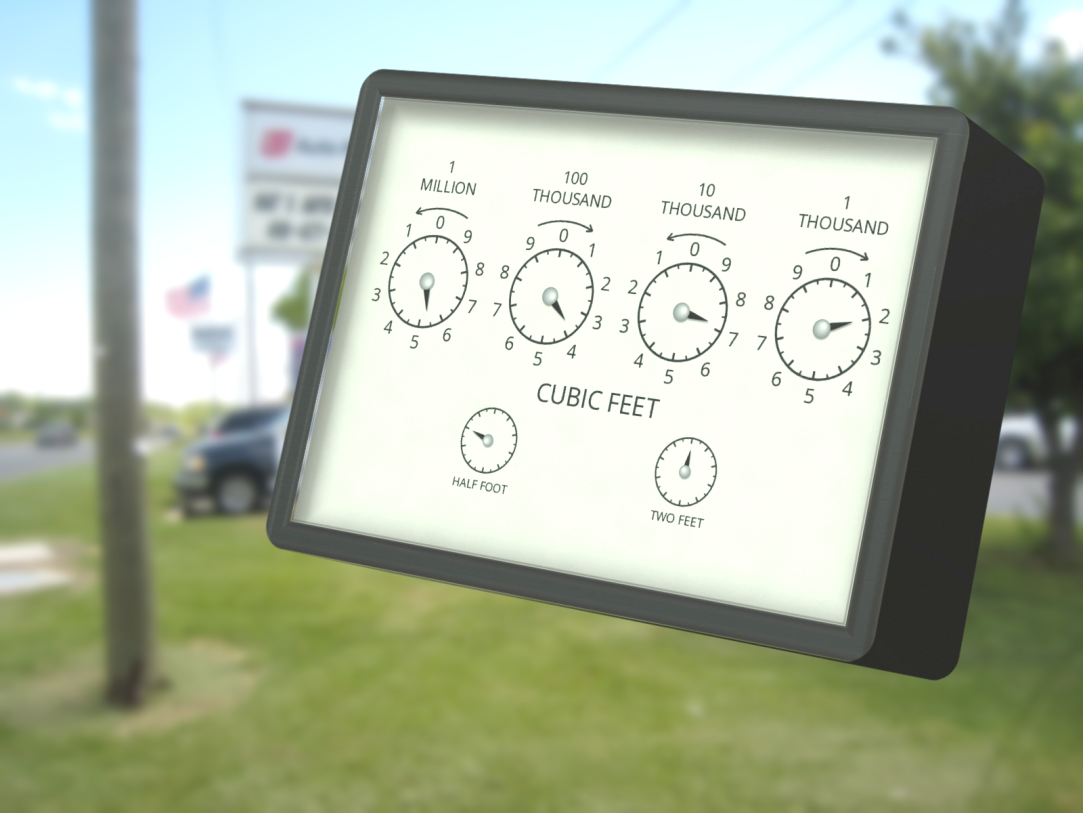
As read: 537200
